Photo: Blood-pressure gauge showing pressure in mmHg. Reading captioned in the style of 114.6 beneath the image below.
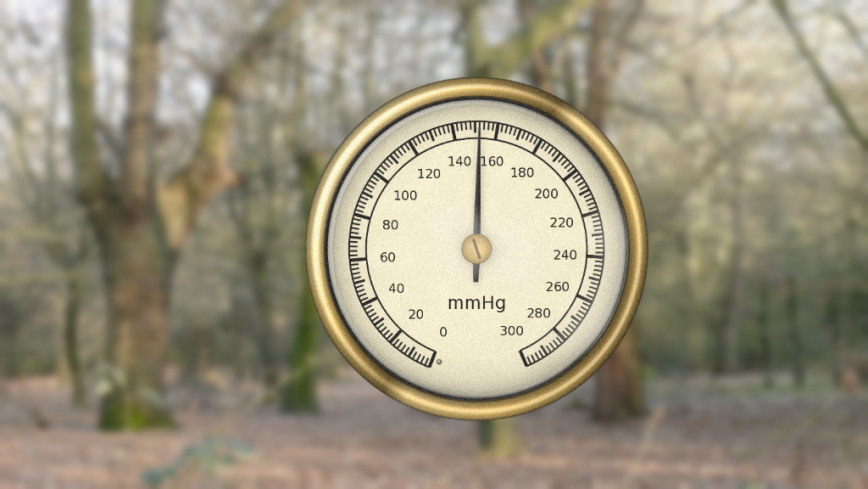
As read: 152
